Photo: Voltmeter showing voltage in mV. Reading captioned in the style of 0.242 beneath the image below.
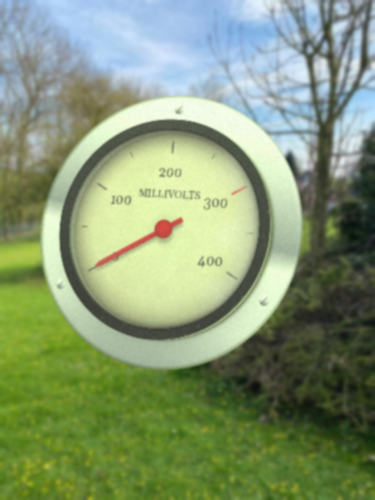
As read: 0
